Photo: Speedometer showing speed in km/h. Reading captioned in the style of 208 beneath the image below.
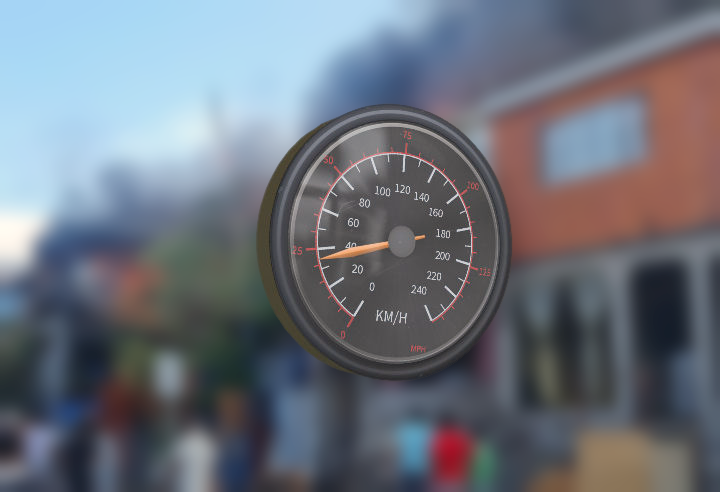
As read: 35
